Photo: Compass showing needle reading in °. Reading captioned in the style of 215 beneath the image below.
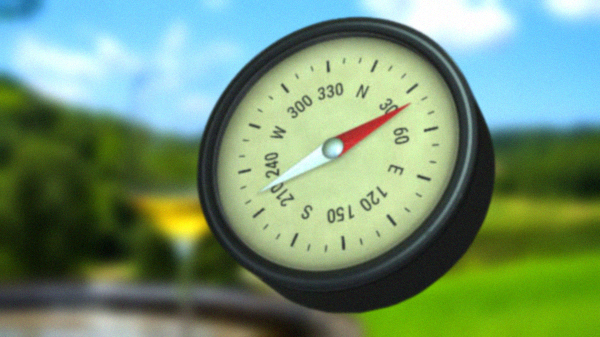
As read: 40
